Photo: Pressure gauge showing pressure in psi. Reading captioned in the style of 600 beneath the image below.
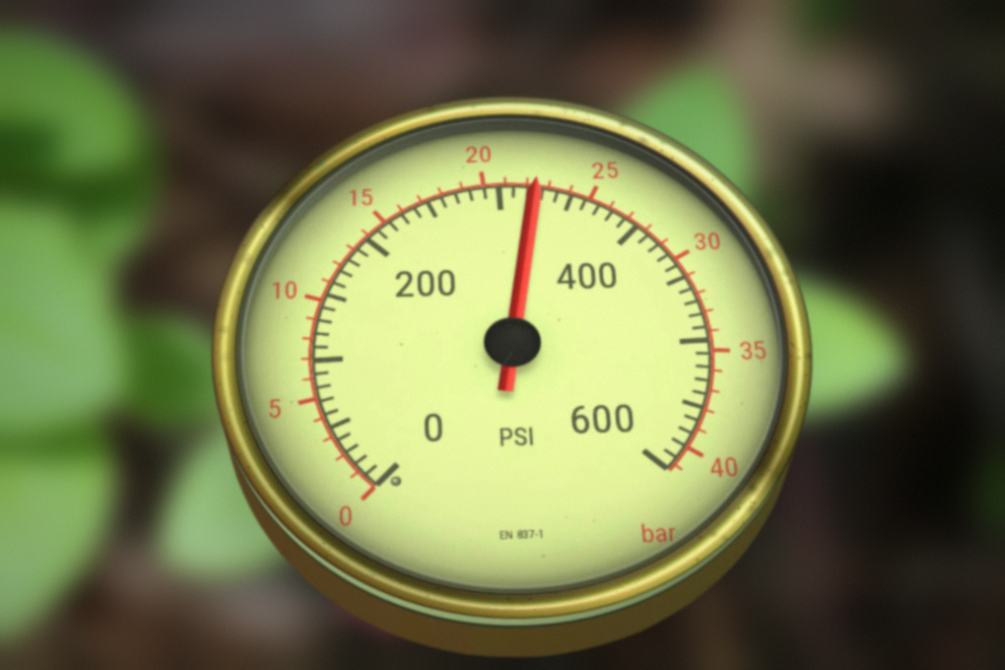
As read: 325
